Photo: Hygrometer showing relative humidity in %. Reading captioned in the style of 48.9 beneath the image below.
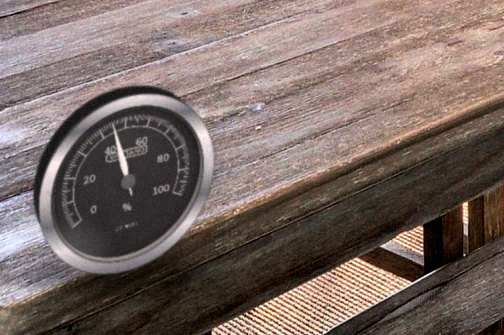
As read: 45
